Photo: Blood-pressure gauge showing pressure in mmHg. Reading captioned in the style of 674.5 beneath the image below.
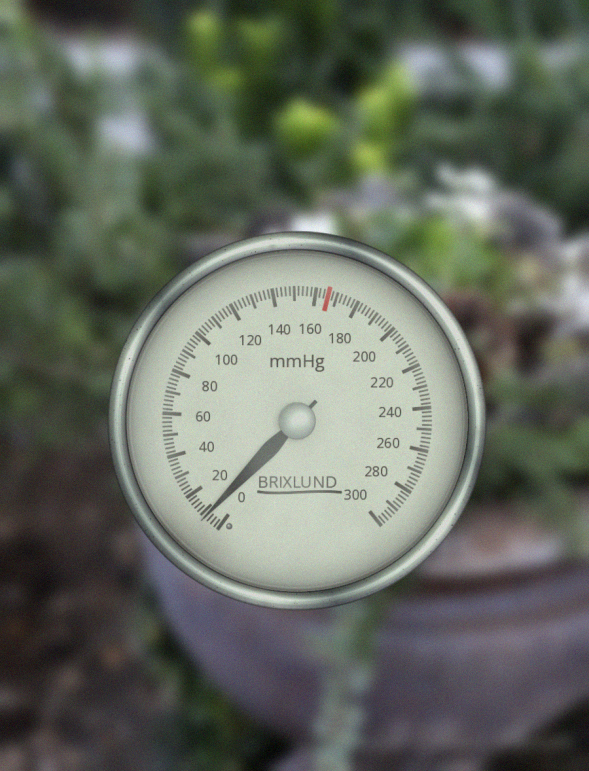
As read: 8
